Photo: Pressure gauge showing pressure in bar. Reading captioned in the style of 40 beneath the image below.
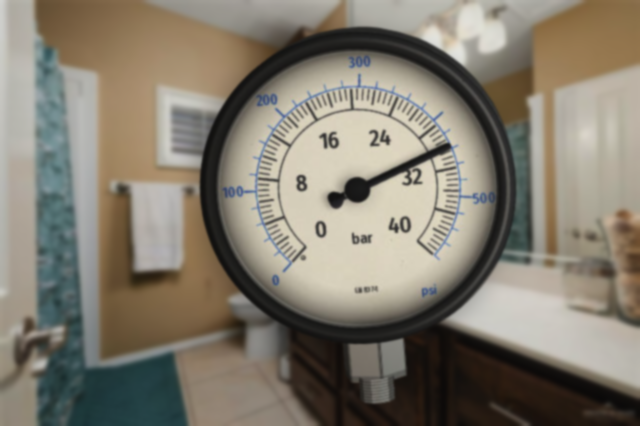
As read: 30
